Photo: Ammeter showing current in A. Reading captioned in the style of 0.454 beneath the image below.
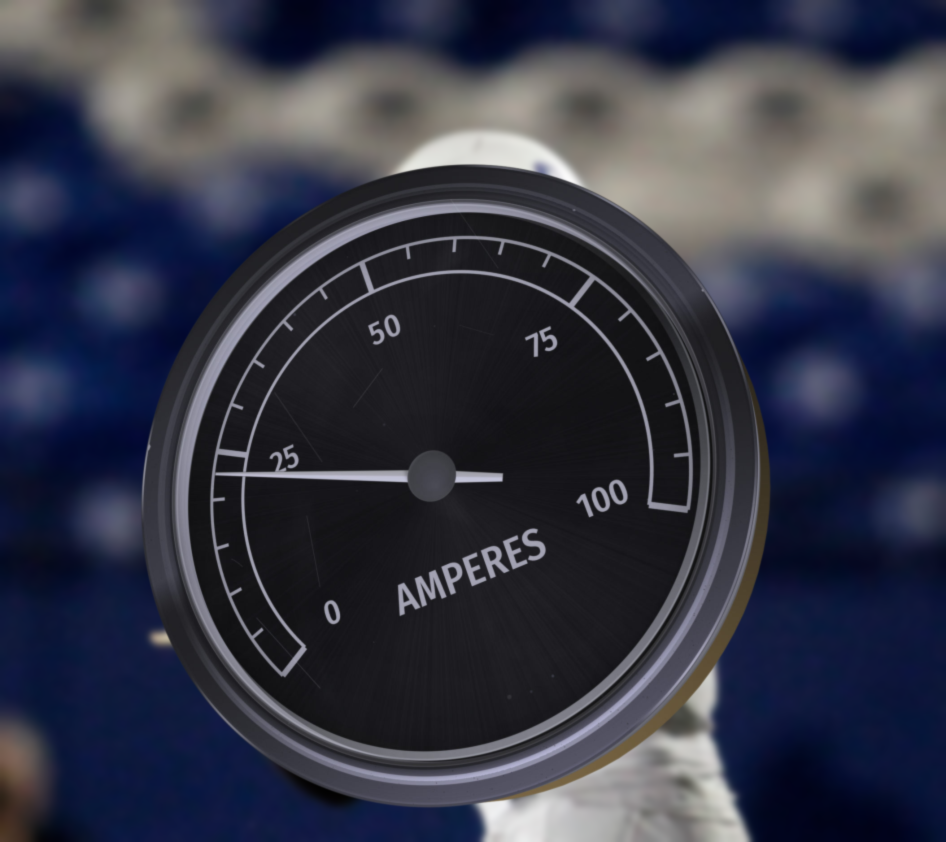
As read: 22.5
